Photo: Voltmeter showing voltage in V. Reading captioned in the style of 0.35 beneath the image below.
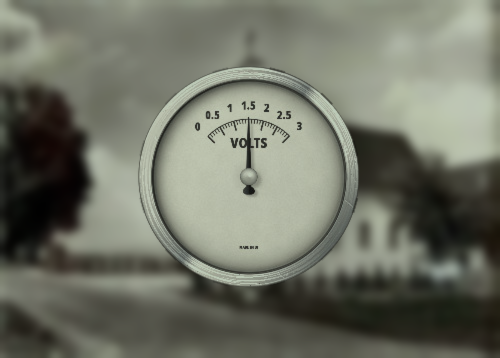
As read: 1.5
